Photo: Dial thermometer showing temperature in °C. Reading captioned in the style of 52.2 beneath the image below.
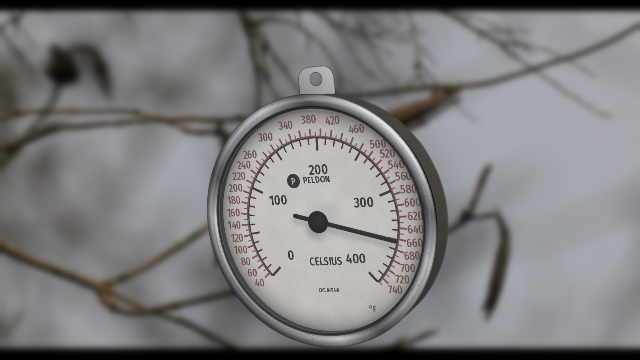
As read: 350
